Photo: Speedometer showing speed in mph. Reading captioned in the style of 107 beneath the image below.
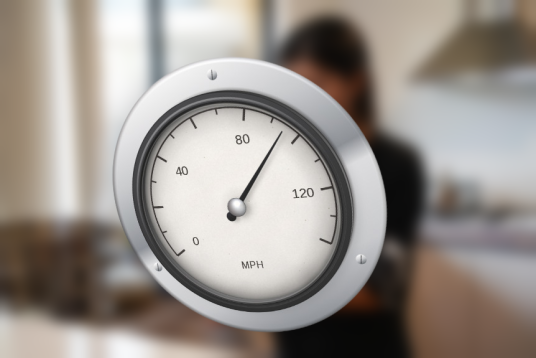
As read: 95
